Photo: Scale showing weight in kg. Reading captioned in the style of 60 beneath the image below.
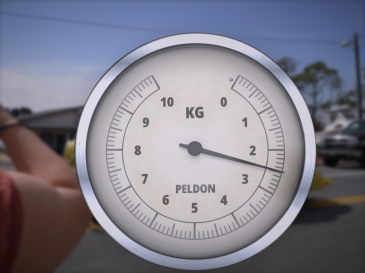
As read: 2.5
